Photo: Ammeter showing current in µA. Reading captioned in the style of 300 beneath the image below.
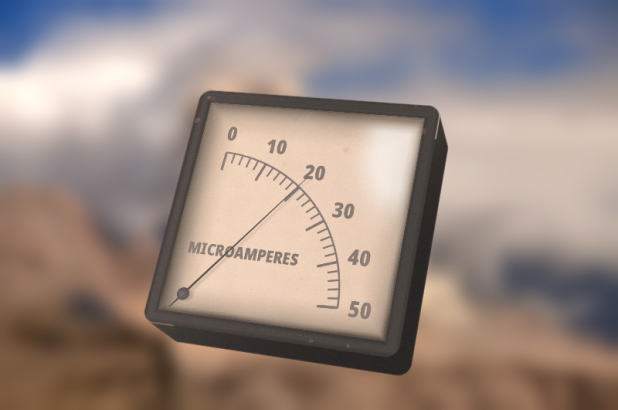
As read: 20
